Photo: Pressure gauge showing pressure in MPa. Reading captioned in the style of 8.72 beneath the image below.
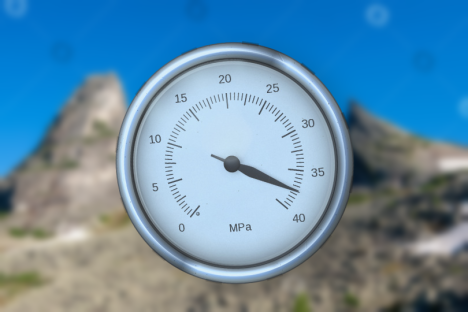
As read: 37.5
